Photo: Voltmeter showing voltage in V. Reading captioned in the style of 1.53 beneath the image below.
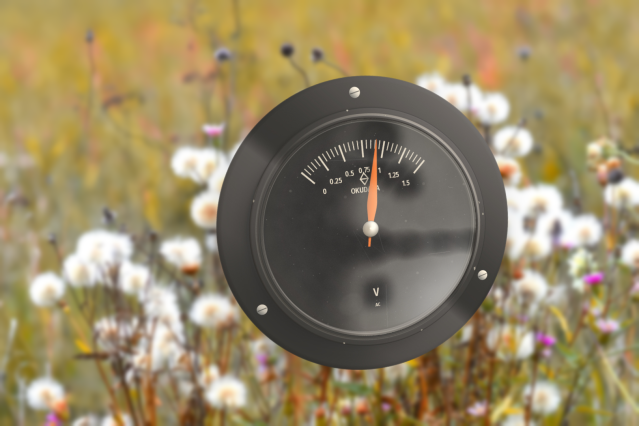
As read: 0.9
